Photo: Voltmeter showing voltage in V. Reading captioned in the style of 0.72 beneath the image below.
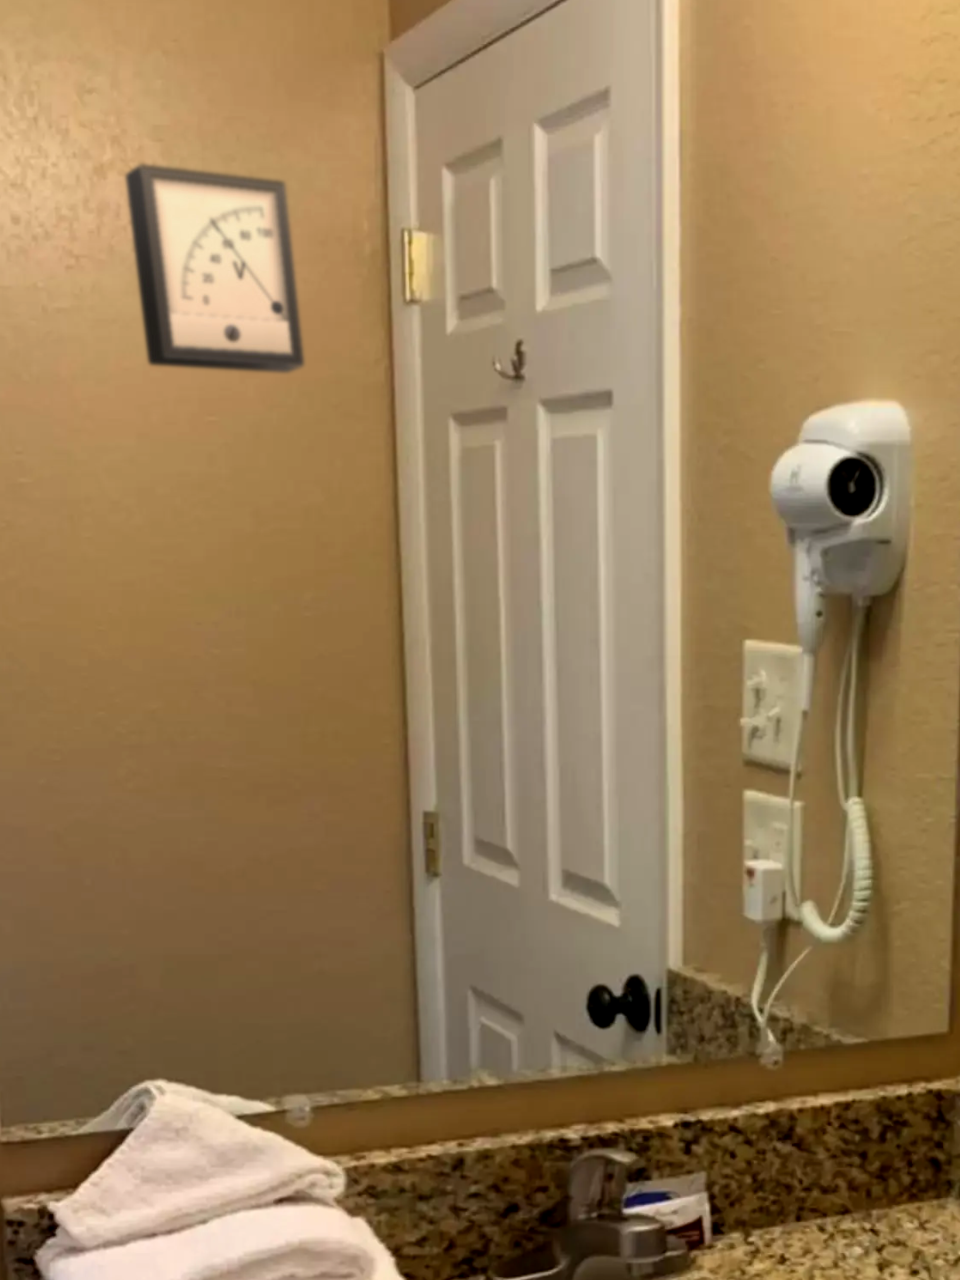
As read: 60
